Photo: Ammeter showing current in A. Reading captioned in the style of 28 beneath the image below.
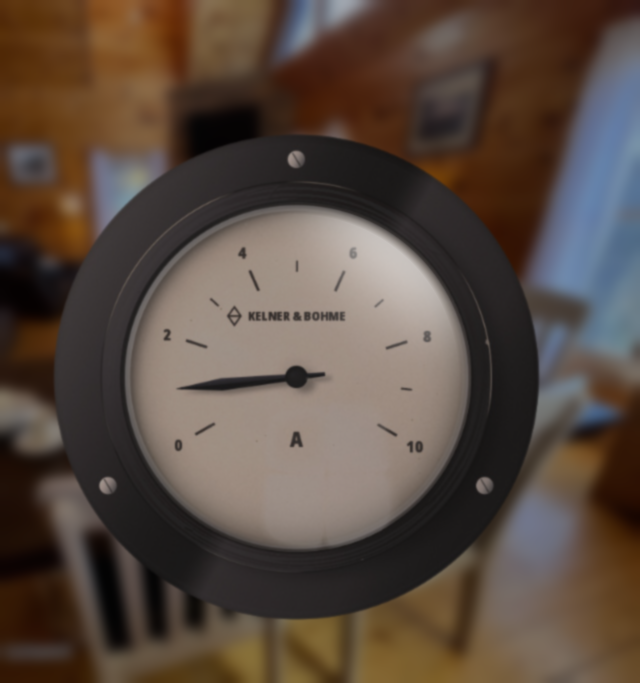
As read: 1
